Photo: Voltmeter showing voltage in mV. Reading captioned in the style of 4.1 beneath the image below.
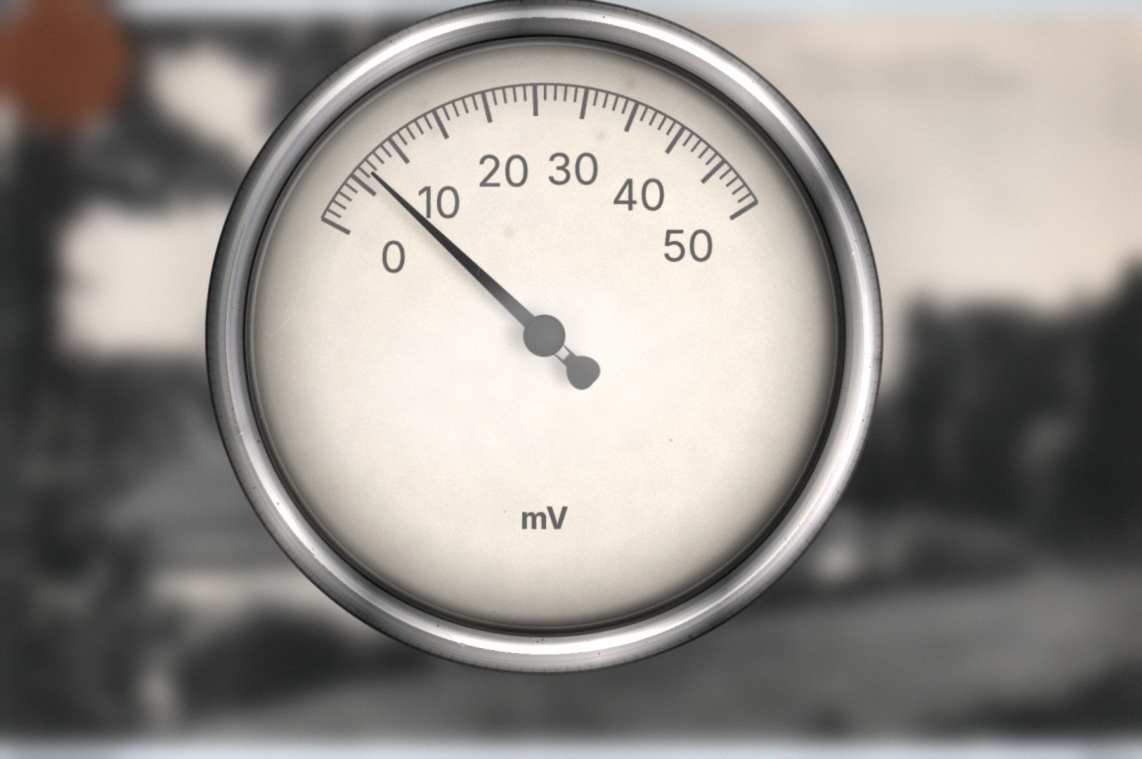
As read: 6.5
